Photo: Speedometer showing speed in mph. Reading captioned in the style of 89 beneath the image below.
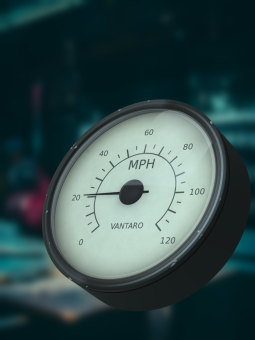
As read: 20
